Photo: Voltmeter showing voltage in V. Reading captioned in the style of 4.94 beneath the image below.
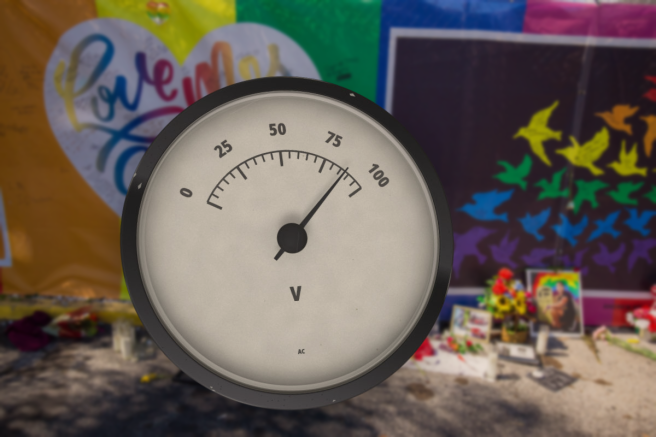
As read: 87.5
